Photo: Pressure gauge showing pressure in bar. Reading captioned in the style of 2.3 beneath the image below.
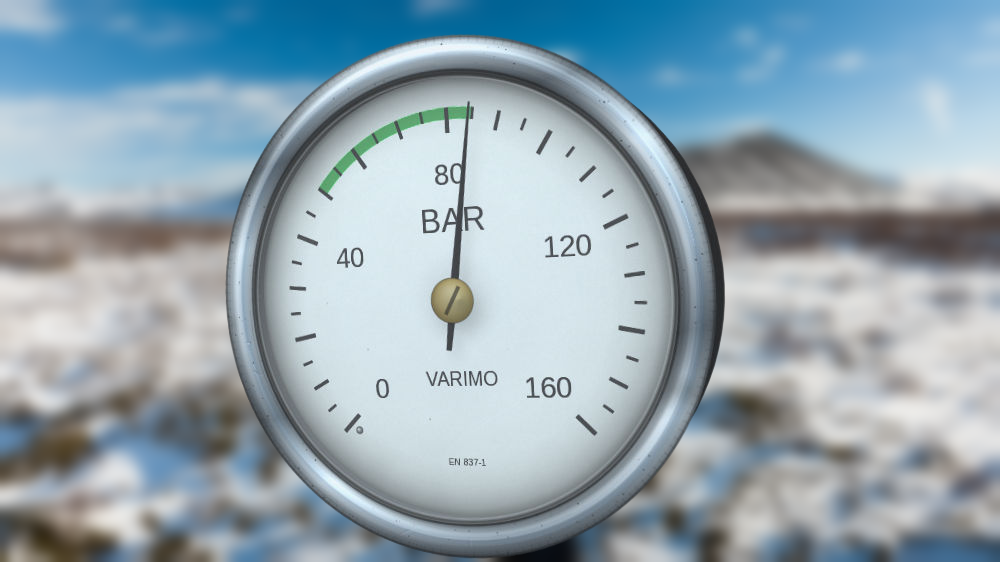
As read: 85
